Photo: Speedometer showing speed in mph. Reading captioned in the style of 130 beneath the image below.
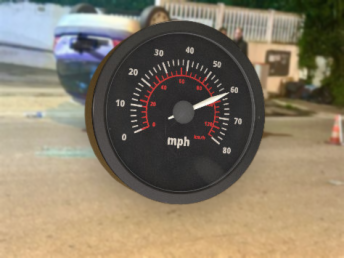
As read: 60
